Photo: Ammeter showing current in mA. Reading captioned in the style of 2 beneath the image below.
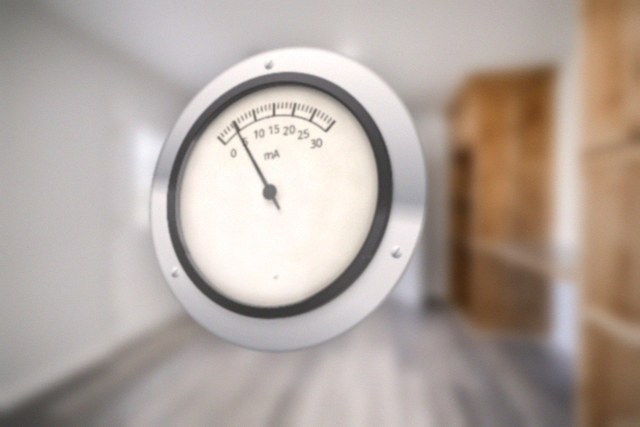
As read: 5
